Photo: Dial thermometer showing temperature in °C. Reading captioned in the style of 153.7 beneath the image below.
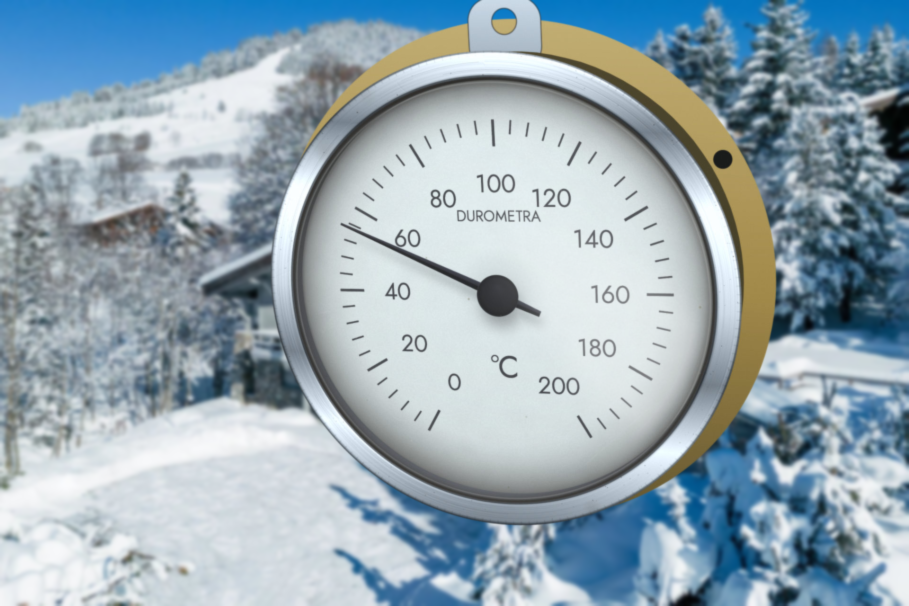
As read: 56
